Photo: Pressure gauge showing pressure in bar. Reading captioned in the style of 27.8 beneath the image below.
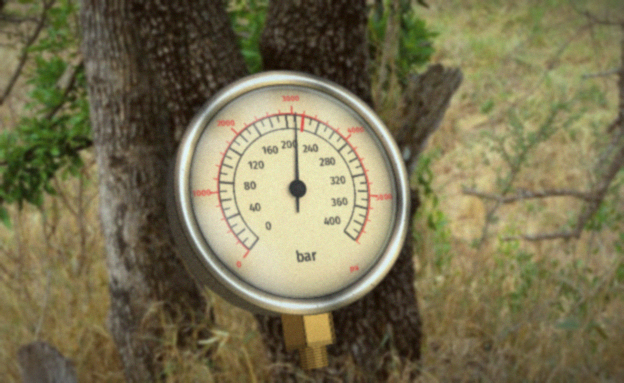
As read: 210
